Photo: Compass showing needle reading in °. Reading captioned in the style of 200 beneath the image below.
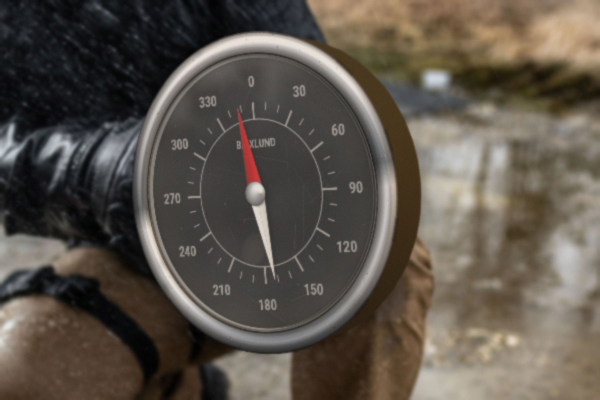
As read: 350
